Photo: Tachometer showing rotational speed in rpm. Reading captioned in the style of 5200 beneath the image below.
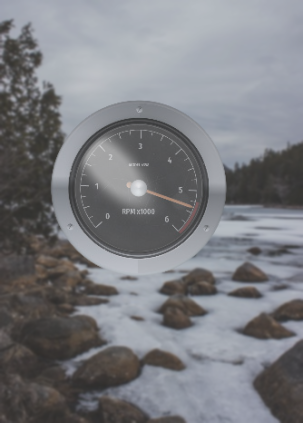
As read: 5375
